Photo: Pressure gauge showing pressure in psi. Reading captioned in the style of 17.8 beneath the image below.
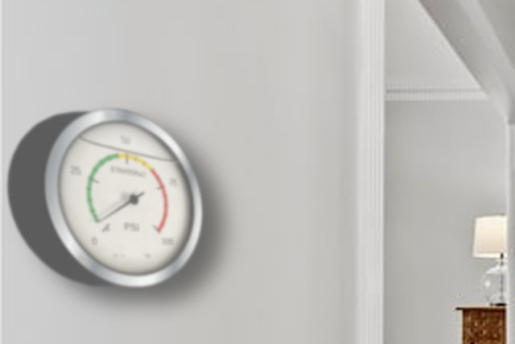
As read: 5
